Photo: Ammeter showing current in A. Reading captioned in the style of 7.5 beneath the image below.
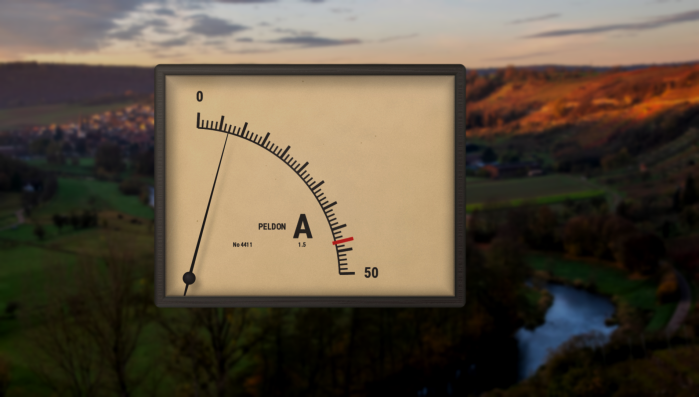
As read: 7
